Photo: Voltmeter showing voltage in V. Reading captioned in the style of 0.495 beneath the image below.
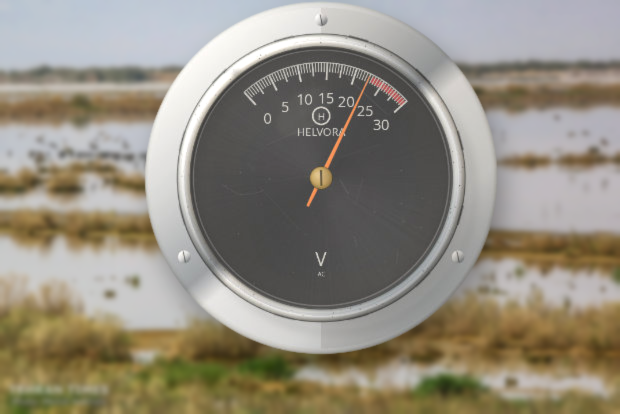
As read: 22.5
